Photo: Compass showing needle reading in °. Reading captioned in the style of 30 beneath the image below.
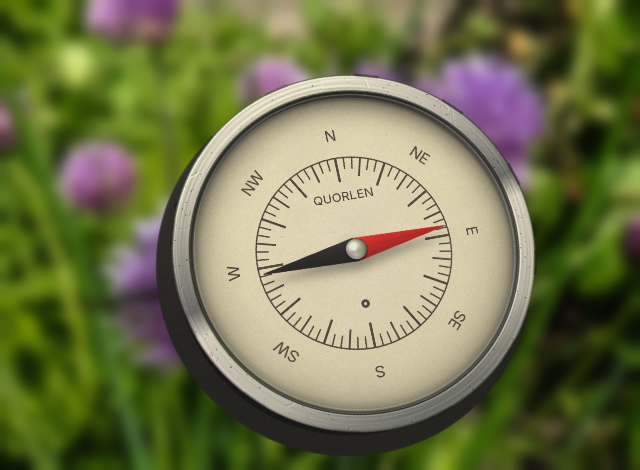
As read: 85
